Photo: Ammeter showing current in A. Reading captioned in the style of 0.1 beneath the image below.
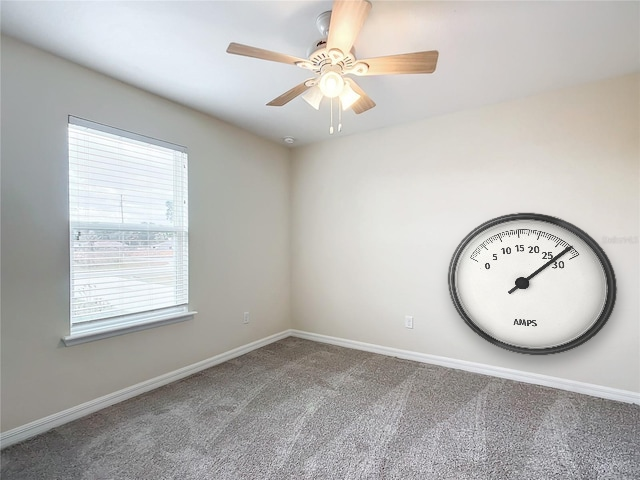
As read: 27.5
